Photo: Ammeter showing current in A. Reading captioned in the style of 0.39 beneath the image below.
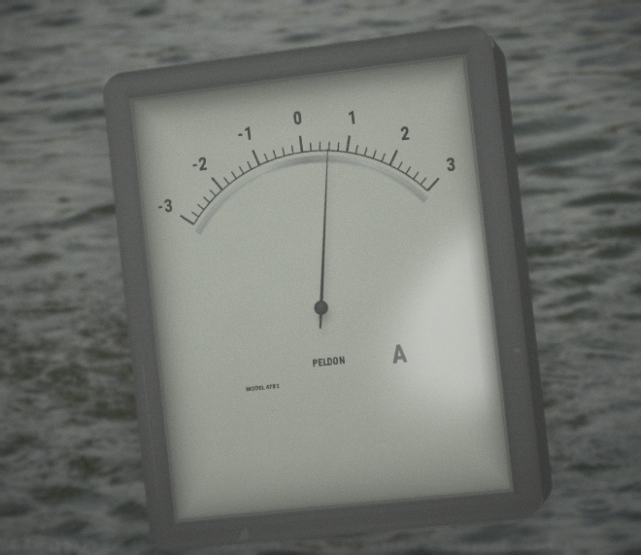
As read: 0.6
